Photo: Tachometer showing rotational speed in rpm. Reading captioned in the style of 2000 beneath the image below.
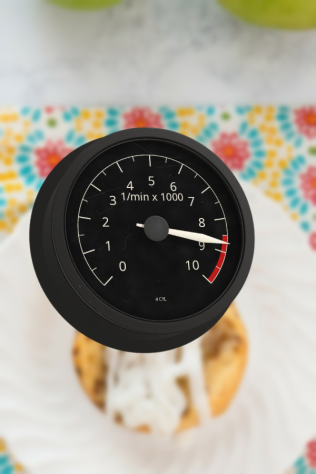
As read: 8750
